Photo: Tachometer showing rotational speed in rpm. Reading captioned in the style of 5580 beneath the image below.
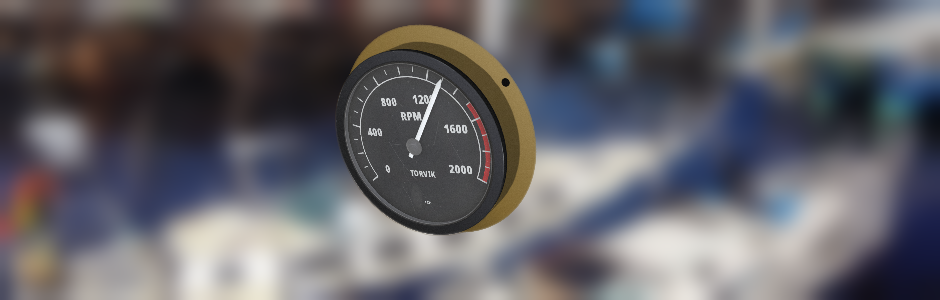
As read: 1300
